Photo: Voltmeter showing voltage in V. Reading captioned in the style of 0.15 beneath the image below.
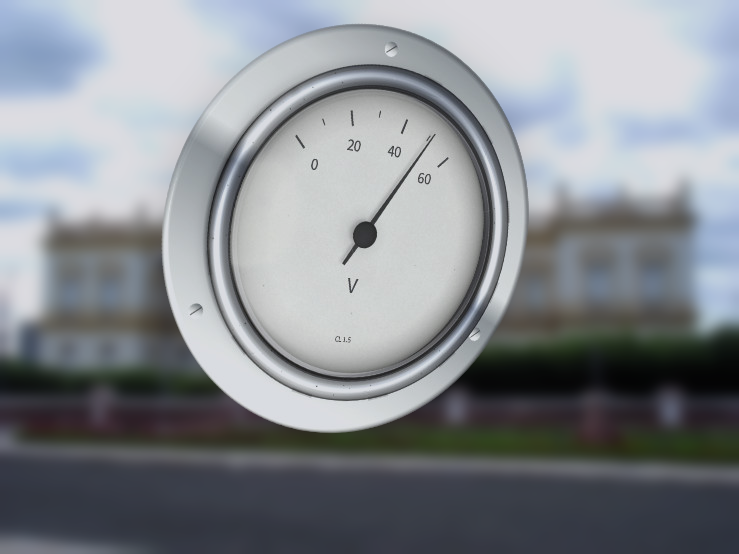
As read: 50
